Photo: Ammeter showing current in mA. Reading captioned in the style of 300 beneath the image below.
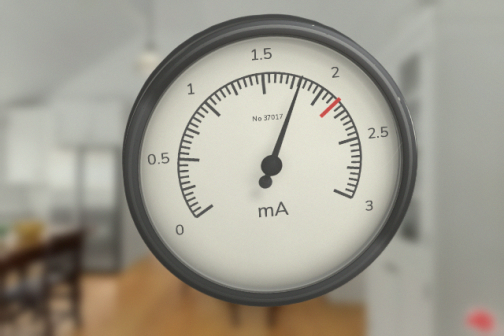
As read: 1.8
